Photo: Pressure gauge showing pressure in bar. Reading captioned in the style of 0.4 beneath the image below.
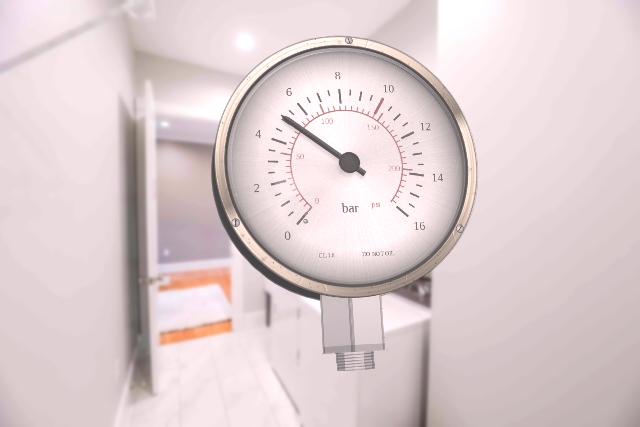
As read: 5
